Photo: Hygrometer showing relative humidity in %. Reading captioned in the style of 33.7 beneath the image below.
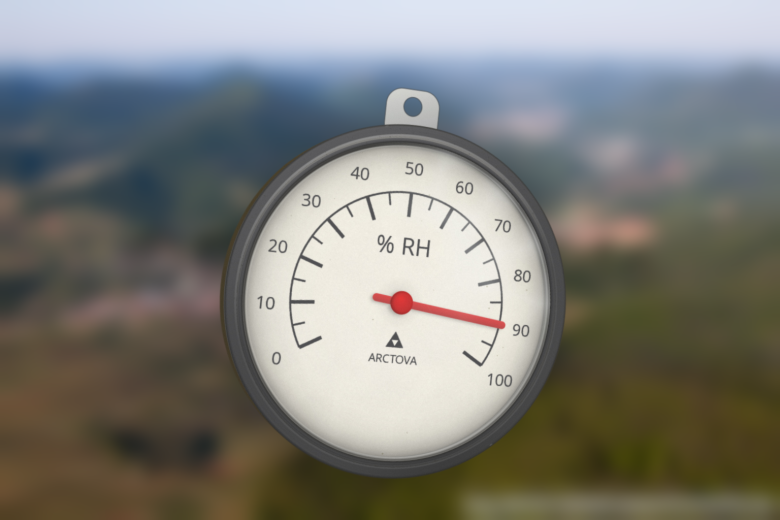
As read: 90
